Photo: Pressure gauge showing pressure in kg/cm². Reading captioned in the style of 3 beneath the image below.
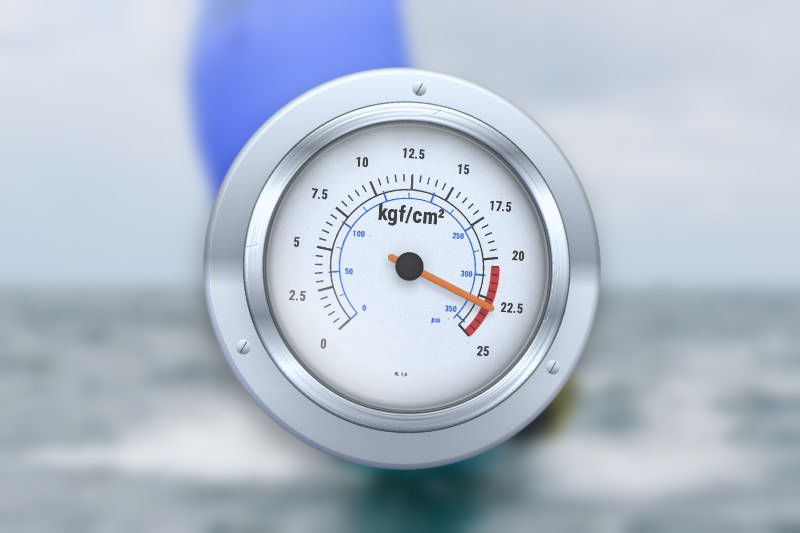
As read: 23
